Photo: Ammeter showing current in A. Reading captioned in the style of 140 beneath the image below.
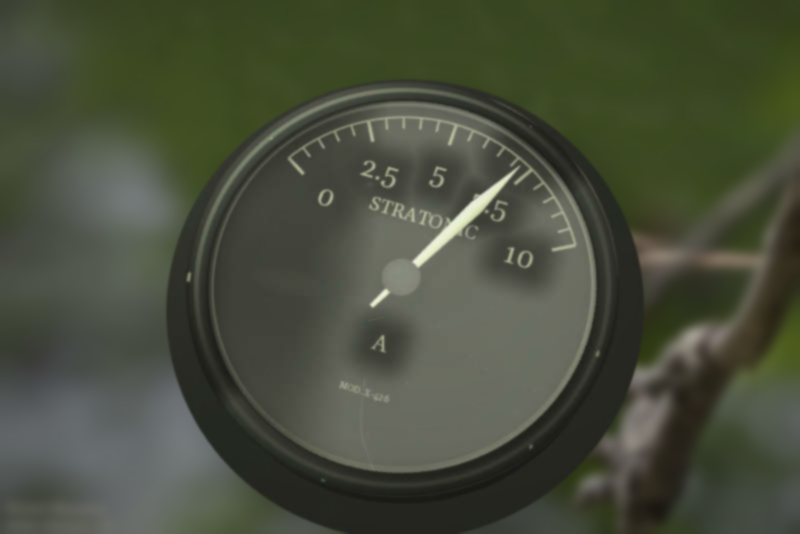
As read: 7.25
